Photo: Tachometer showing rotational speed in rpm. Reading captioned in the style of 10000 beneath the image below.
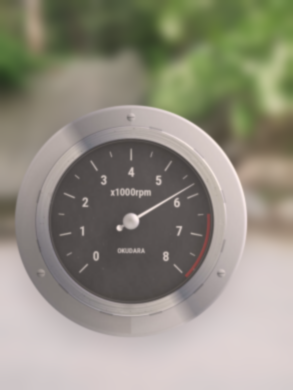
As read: 5750
